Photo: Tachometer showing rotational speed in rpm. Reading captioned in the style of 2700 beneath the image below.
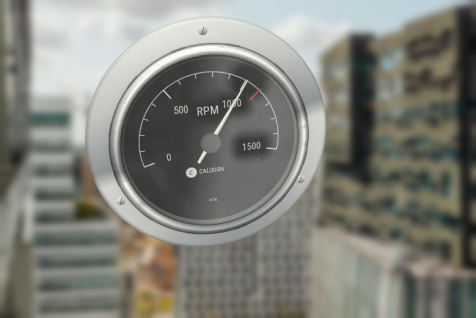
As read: 1000
